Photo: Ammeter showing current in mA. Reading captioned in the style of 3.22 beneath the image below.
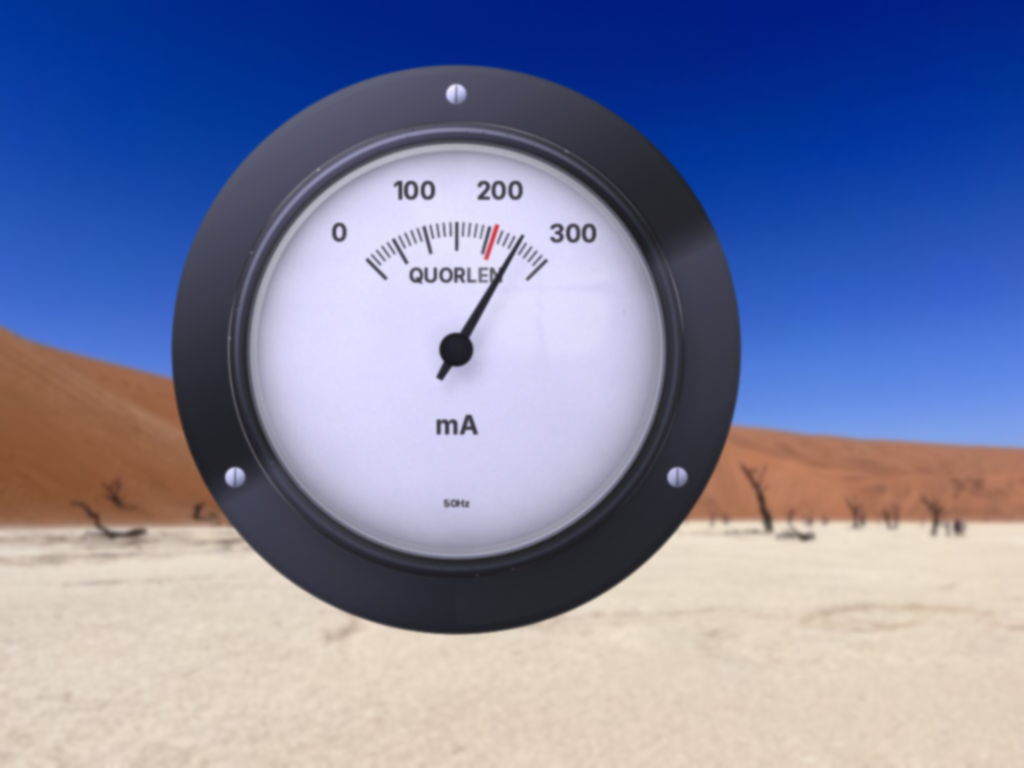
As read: 250
